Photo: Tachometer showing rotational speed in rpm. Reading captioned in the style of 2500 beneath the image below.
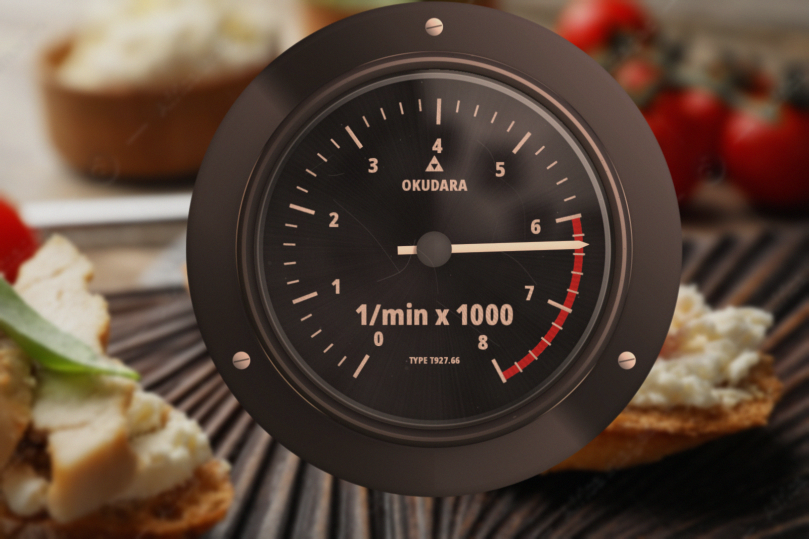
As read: 6300
